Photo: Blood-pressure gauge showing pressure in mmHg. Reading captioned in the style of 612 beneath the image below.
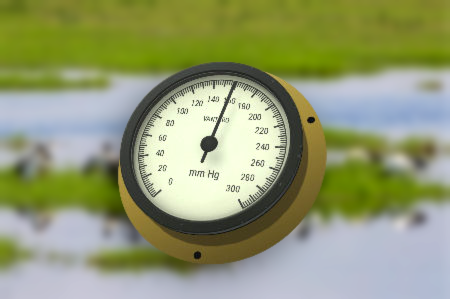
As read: 160
